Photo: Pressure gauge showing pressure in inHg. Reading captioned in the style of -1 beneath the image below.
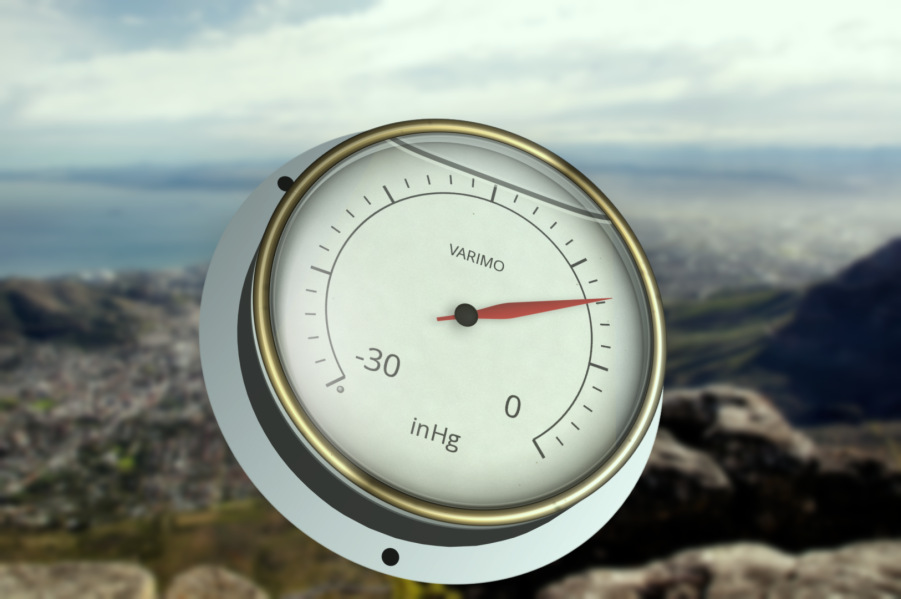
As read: -8
